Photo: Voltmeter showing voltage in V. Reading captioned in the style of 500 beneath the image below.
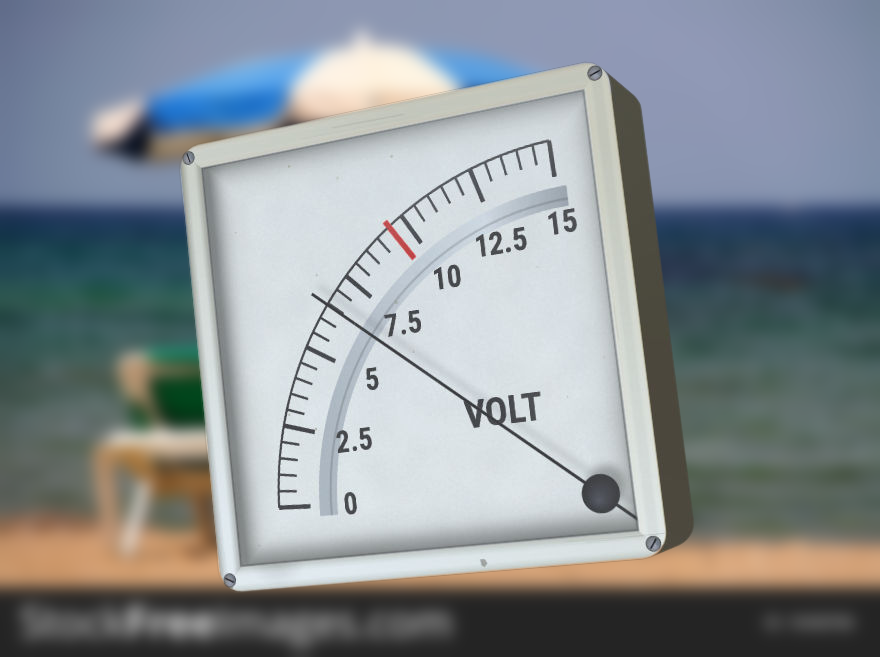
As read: 6.5
